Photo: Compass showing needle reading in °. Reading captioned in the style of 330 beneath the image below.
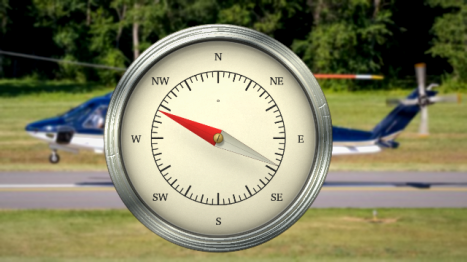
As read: 295
